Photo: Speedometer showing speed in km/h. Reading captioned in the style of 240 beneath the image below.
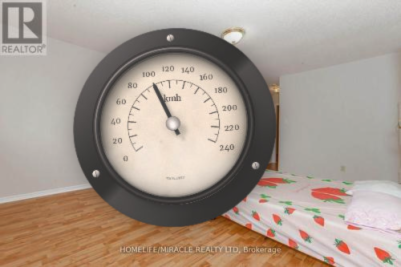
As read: 100
